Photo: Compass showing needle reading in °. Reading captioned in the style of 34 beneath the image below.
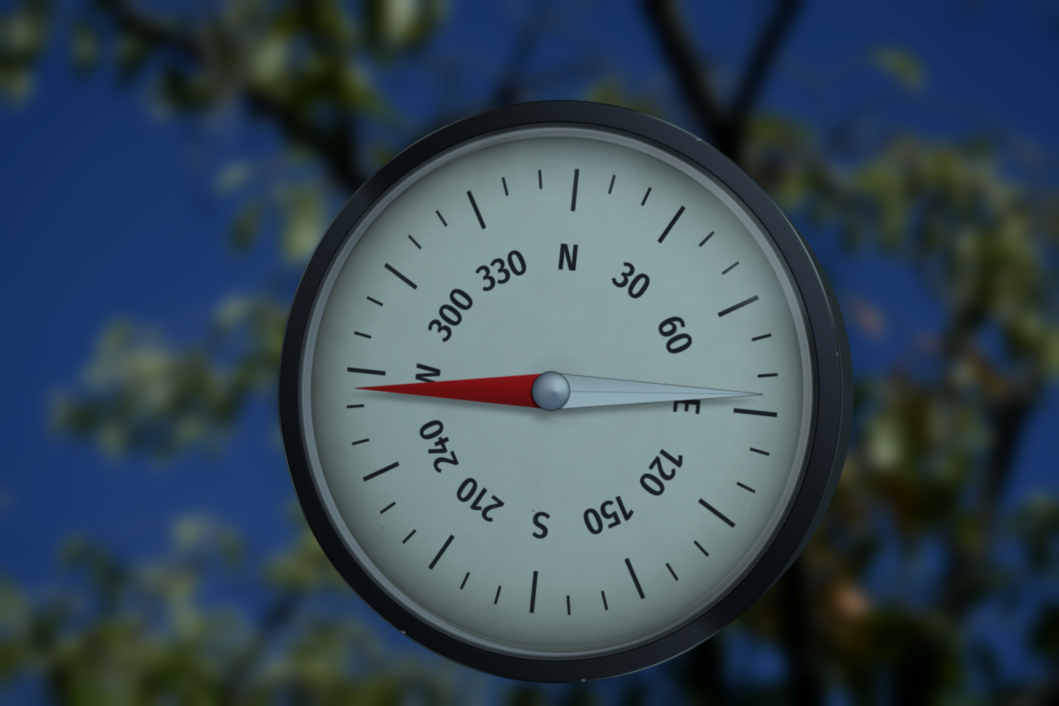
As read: 265
